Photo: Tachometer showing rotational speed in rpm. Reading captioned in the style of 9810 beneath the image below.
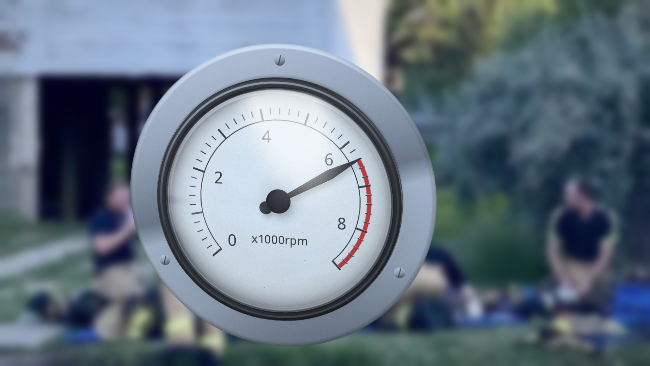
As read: 6400
